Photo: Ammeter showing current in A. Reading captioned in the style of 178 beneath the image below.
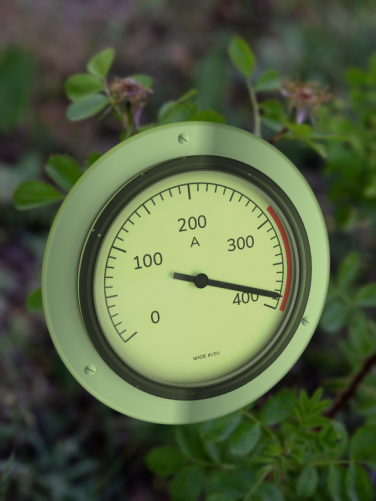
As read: 385
